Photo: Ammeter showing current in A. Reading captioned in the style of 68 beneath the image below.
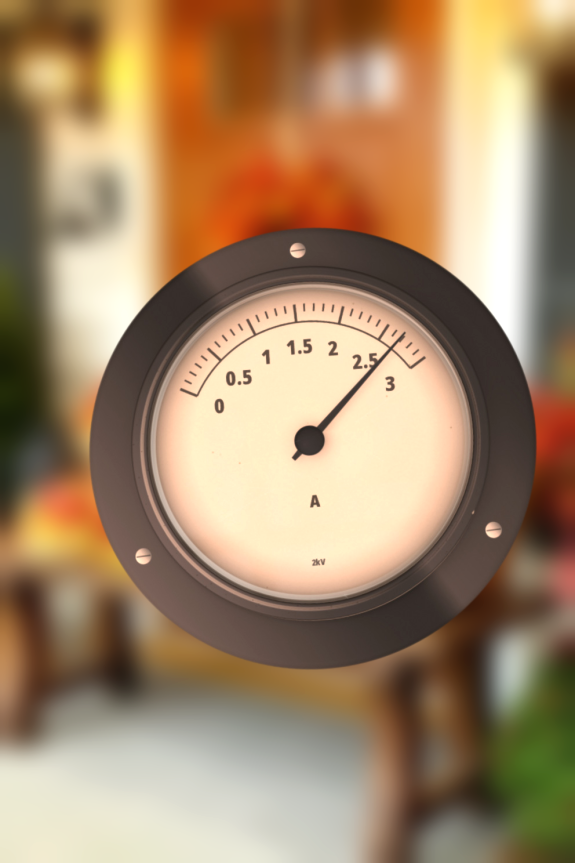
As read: 2.7
